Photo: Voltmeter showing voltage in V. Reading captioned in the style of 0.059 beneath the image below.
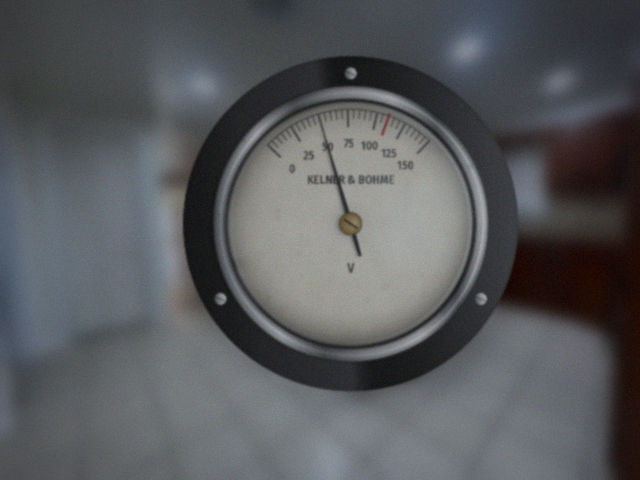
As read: 50
